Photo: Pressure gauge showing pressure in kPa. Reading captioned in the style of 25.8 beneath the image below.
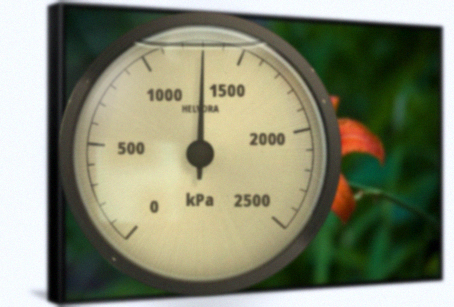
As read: 1300
